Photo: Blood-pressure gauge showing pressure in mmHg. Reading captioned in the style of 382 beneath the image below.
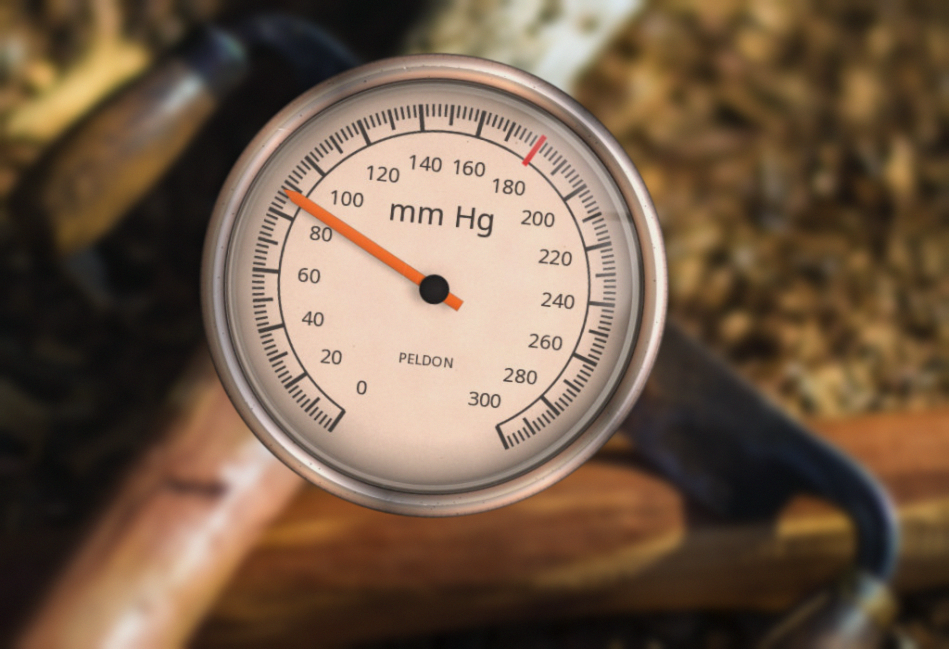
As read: 88
